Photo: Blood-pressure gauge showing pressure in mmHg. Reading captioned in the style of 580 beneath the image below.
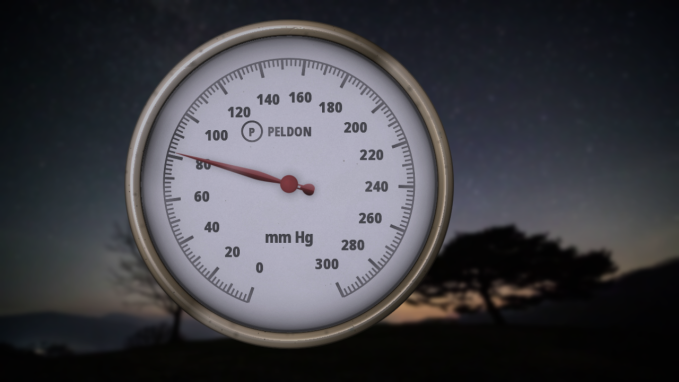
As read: 82
